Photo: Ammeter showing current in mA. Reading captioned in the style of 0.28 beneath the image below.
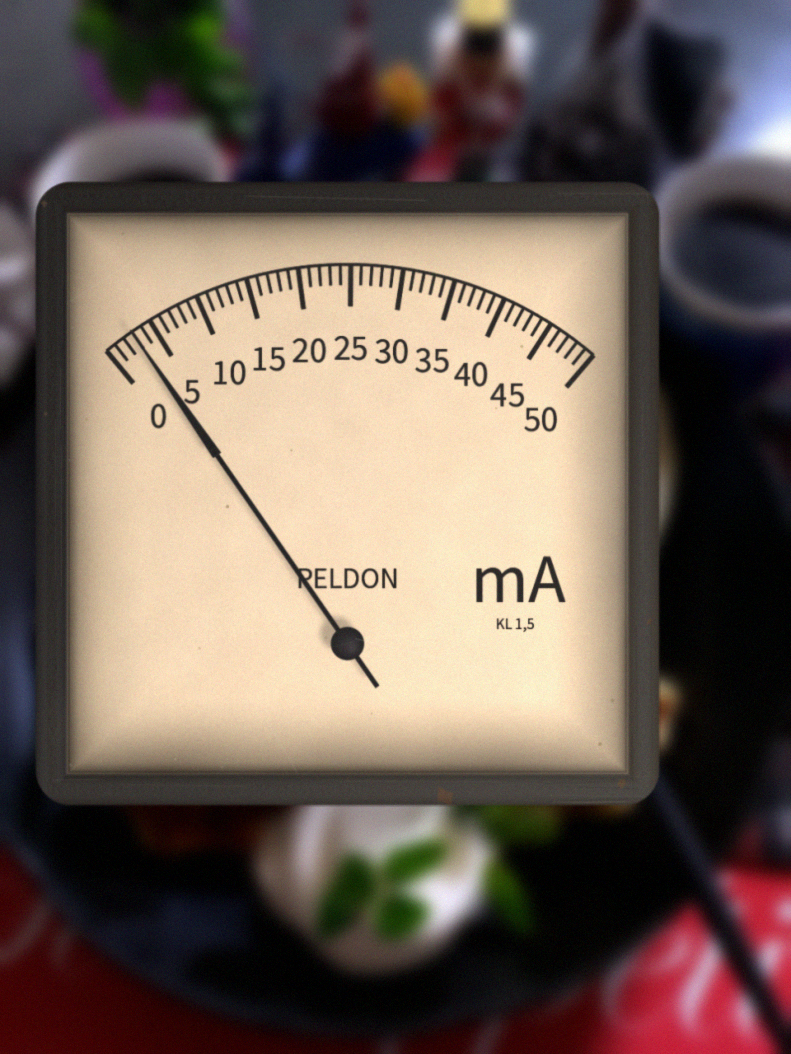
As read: 3
